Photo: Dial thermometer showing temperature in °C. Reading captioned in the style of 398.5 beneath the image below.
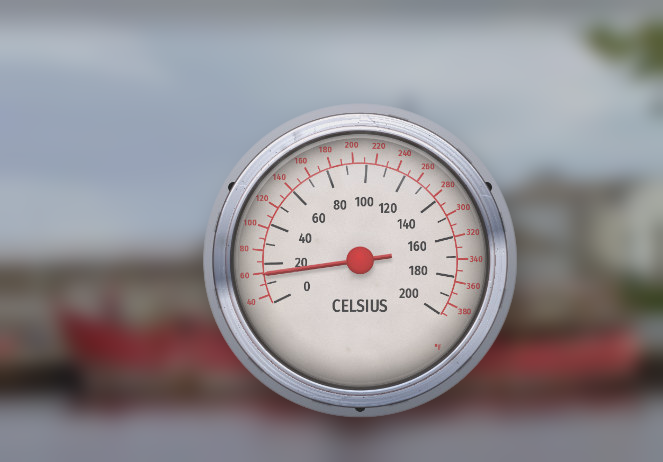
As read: 15
